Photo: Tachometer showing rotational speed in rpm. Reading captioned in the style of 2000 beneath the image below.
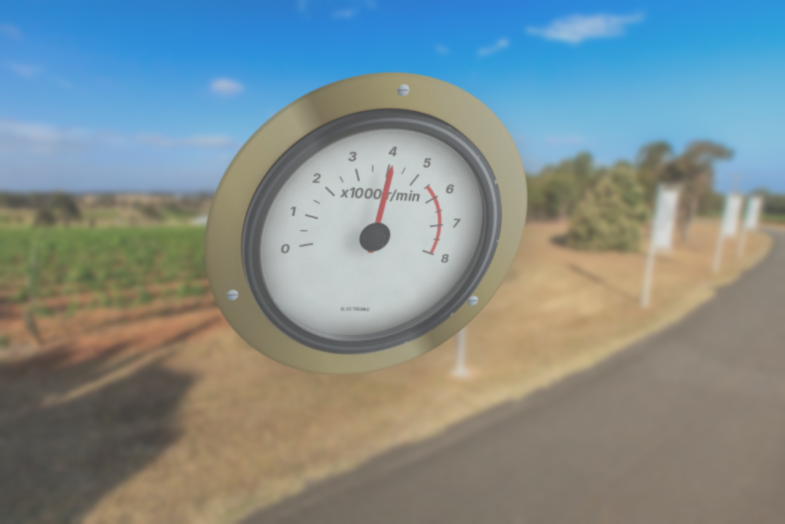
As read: 4000
